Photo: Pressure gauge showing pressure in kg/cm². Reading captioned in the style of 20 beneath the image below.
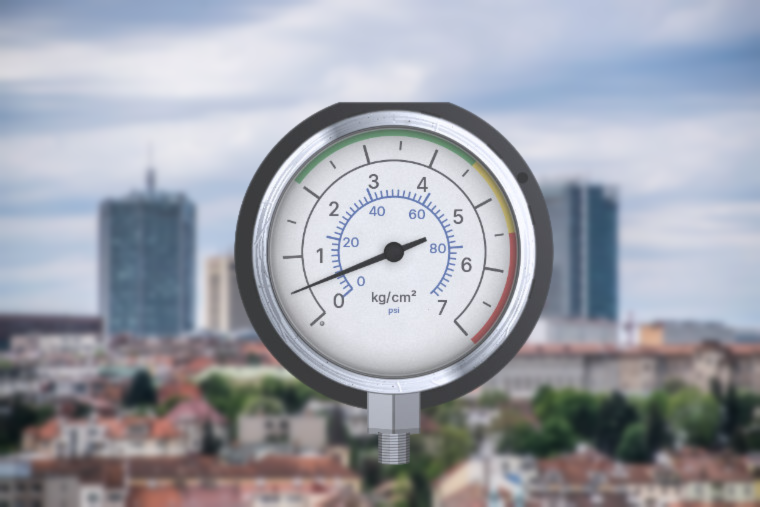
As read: 0.5
